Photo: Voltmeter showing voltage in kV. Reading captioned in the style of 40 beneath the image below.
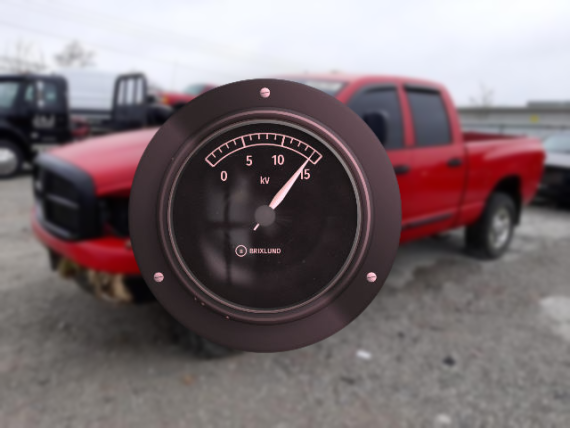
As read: 14
